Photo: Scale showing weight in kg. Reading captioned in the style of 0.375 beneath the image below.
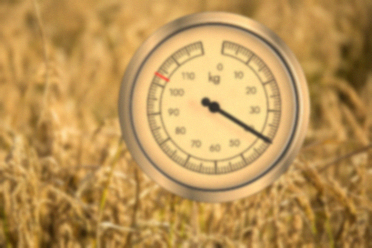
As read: 40
